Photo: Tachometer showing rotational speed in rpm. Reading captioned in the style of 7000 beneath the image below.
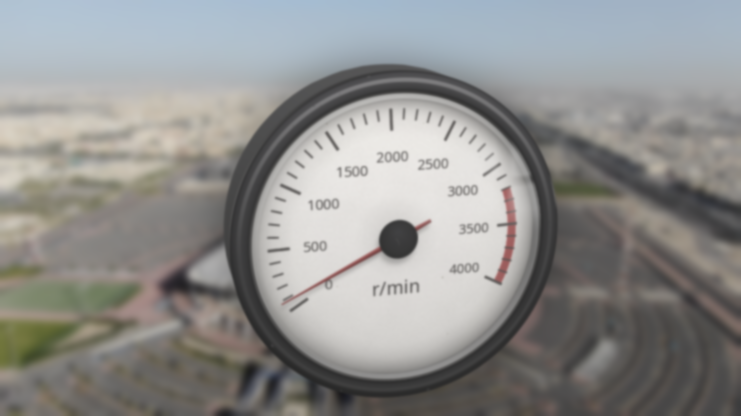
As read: 100
